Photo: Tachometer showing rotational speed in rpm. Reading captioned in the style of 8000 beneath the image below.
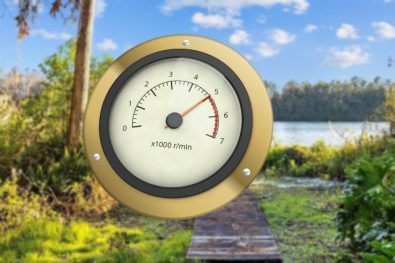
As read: 5000
